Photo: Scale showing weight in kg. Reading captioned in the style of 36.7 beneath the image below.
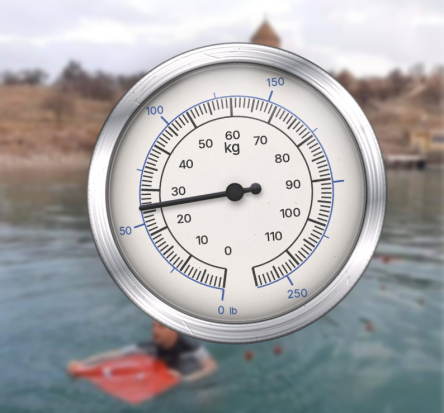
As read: 26
